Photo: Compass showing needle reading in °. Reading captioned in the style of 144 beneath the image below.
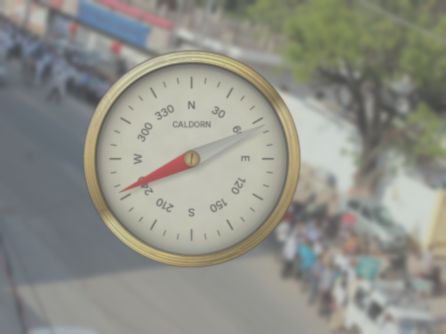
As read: 245
